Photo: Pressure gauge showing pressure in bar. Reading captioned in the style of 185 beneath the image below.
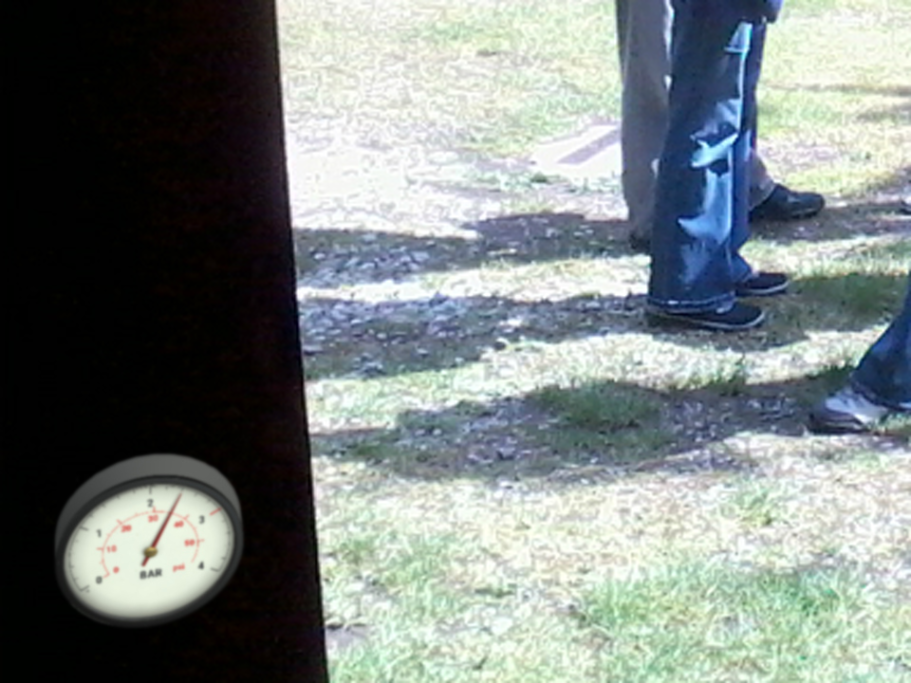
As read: 2.4
